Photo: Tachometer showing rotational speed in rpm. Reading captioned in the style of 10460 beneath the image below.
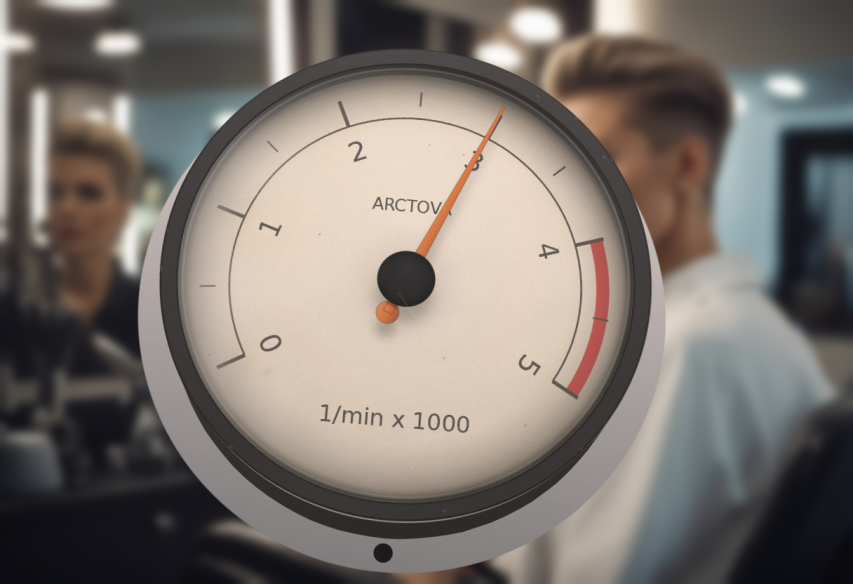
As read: 3000
